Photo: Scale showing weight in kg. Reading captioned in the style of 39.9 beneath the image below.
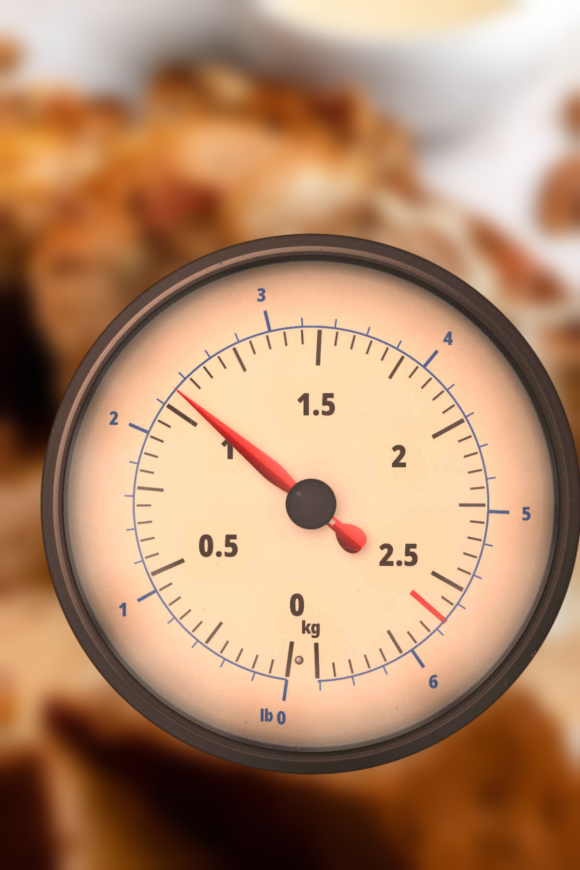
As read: 1.05
